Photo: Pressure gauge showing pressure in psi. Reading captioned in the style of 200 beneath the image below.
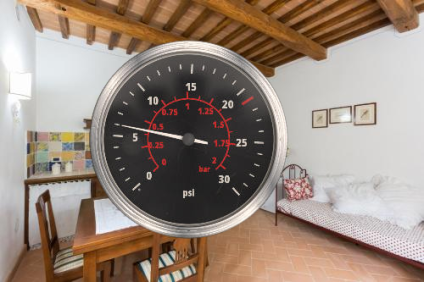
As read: 6
